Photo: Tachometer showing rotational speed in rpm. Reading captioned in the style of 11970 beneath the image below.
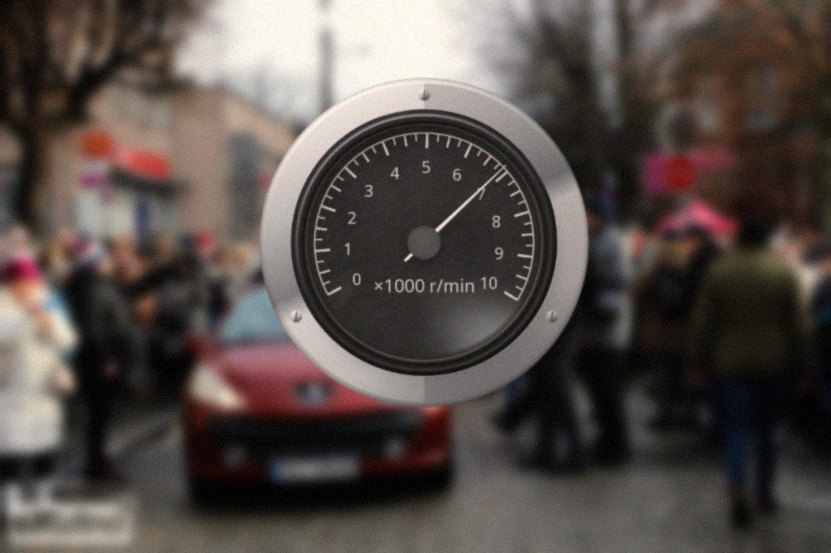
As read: 6875
